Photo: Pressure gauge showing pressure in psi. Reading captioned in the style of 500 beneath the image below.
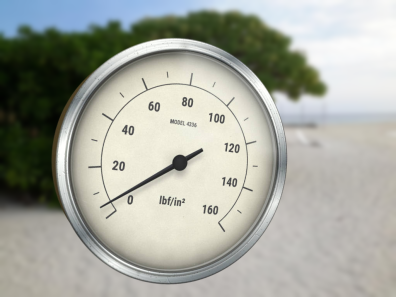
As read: 5
